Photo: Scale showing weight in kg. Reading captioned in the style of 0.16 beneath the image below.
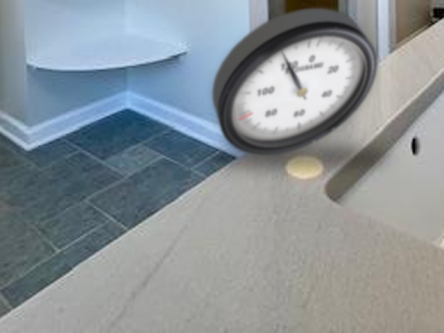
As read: 120
